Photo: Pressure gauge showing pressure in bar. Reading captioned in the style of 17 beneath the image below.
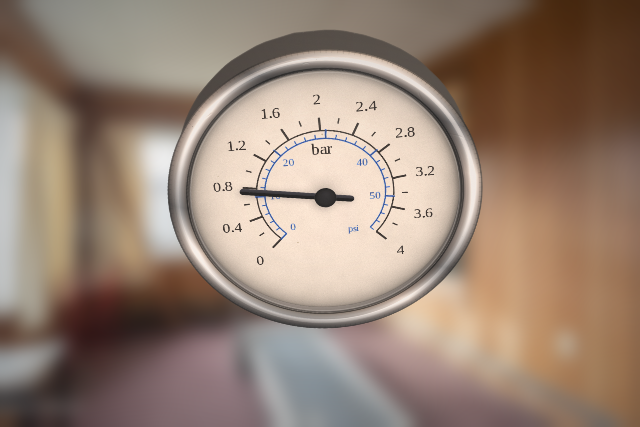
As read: 0.8
